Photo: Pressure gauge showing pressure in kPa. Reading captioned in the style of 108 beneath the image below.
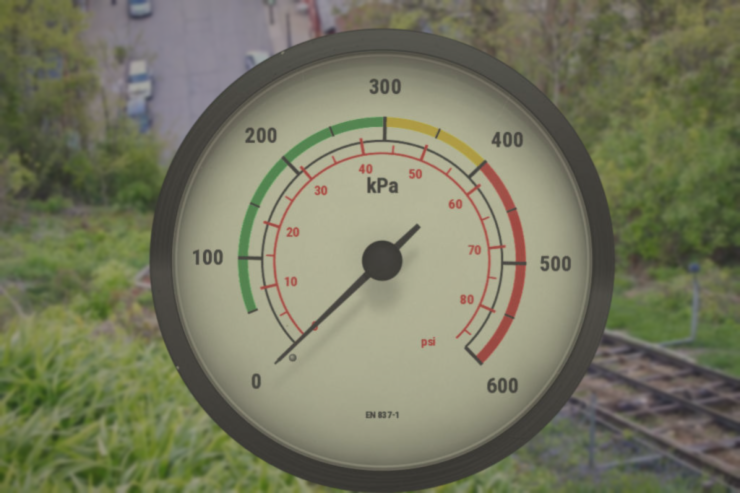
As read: 0
